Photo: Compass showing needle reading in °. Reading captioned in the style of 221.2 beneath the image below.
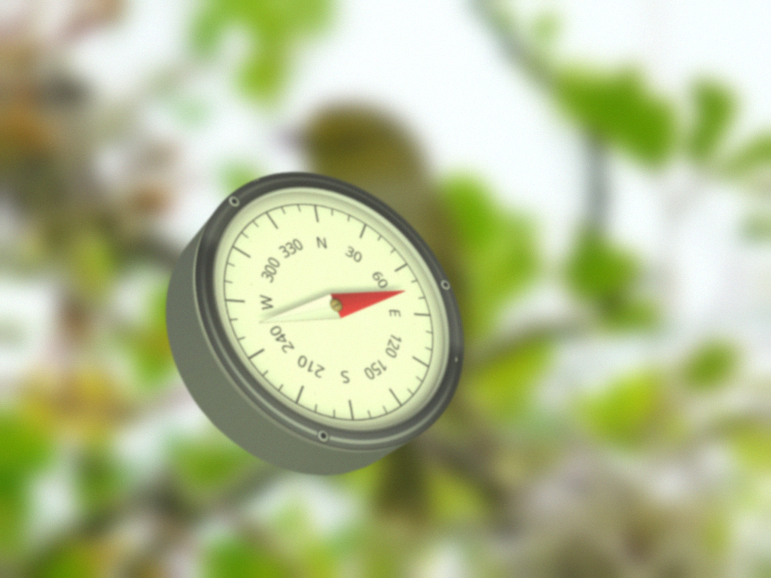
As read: 75
